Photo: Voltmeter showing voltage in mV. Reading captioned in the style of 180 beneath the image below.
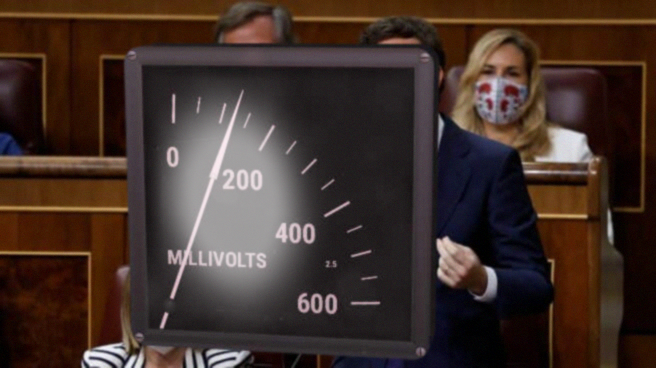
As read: 125
